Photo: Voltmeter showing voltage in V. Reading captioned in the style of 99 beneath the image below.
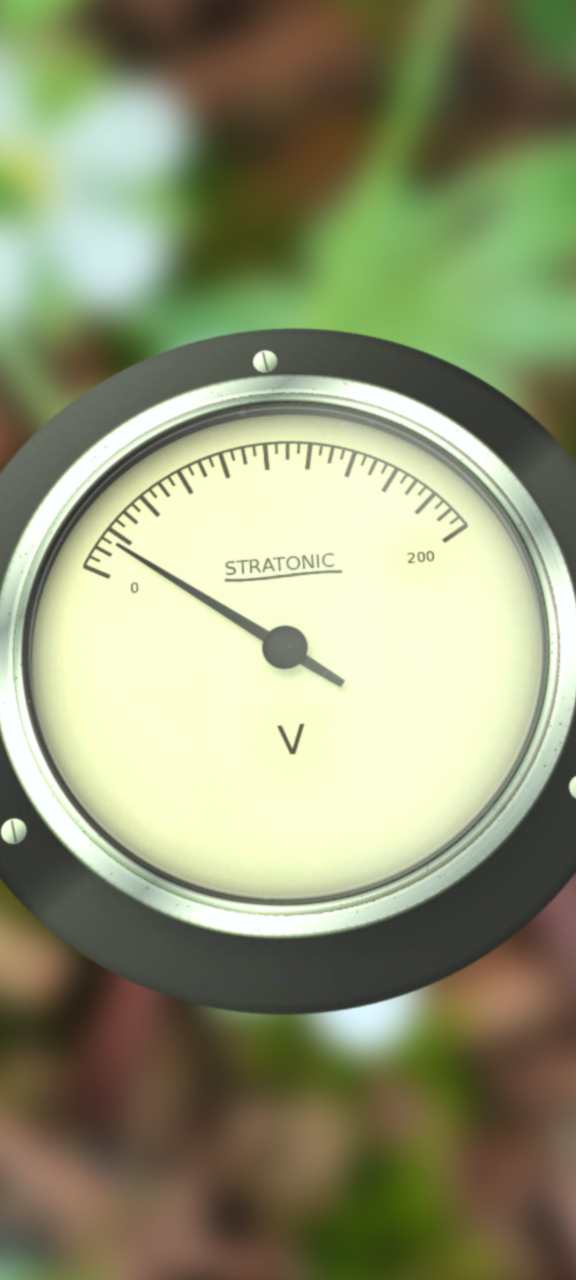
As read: 15
